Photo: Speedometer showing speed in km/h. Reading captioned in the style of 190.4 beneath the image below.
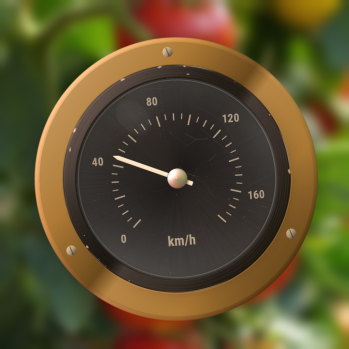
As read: 45
